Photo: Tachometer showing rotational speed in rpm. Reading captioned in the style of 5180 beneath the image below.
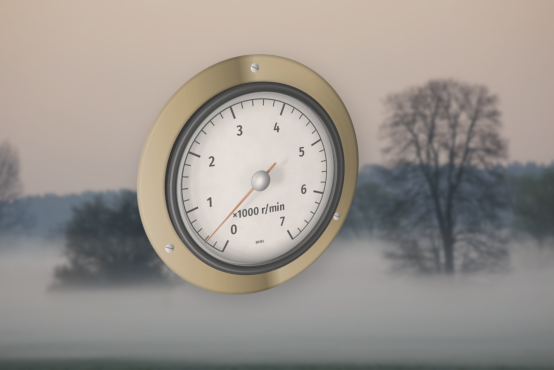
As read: 400
